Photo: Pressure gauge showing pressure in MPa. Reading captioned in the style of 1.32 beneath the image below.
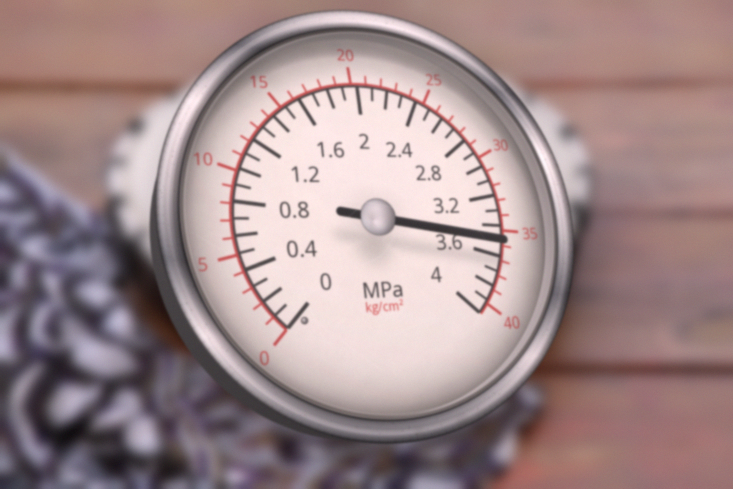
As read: 3.5
